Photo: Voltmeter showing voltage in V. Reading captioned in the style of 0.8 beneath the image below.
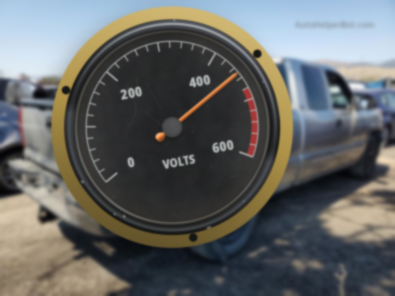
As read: 450
